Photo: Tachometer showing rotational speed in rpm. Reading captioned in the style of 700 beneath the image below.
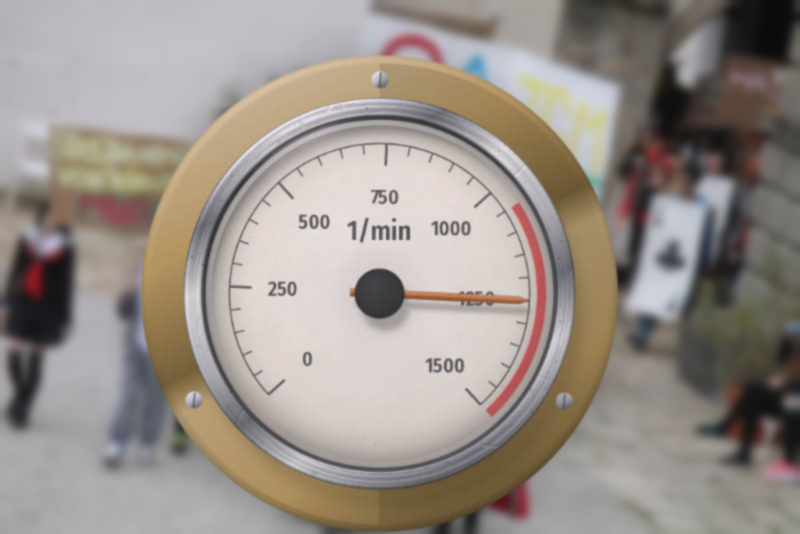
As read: 1250
